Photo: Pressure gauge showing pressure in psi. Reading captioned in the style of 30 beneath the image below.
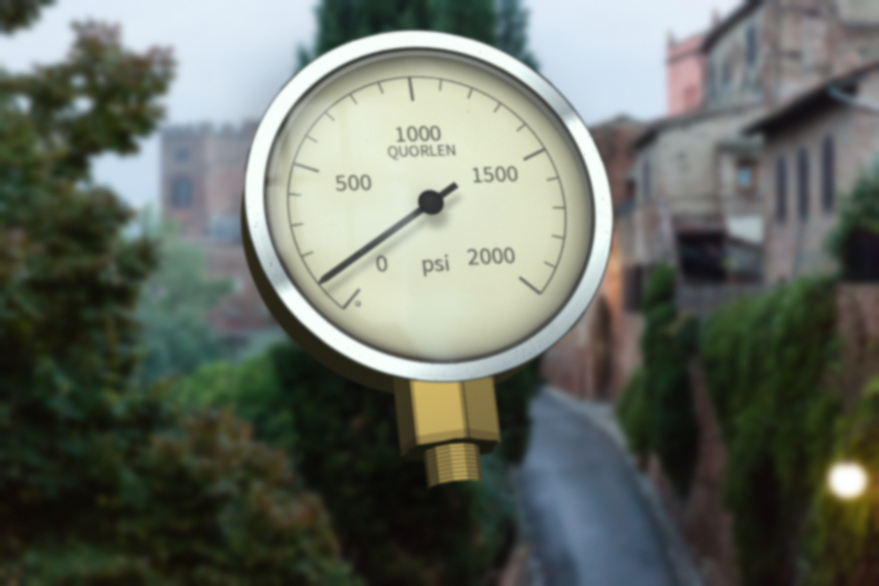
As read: 100
